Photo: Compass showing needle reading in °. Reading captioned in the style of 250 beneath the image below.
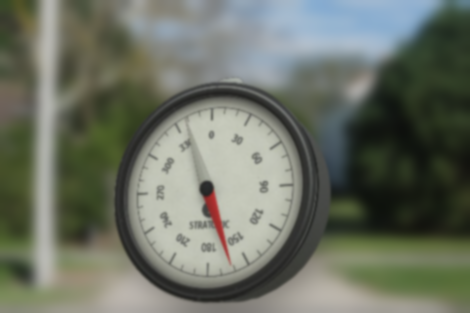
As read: 160
